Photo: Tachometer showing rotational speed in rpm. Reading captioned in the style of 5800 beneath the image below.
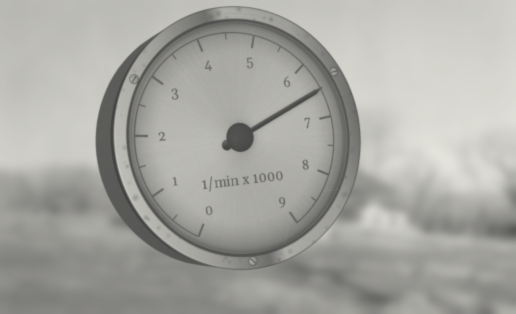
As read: 6500
